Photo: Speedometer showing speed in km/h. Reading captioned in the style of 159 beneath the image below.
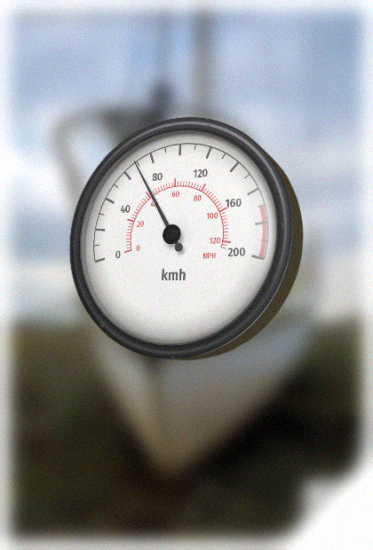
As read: 70
